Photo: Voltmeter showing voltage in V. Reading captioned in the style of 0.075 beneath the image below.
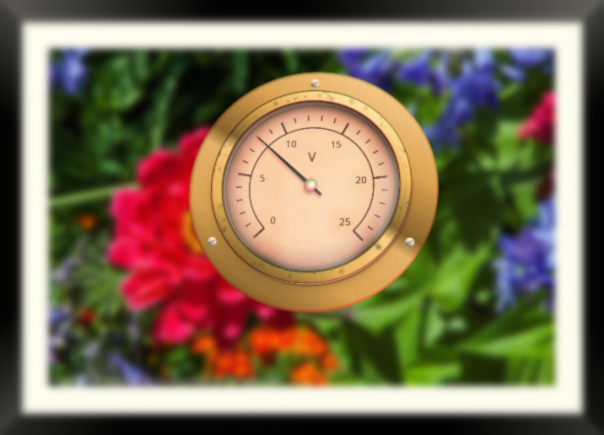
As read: 8
